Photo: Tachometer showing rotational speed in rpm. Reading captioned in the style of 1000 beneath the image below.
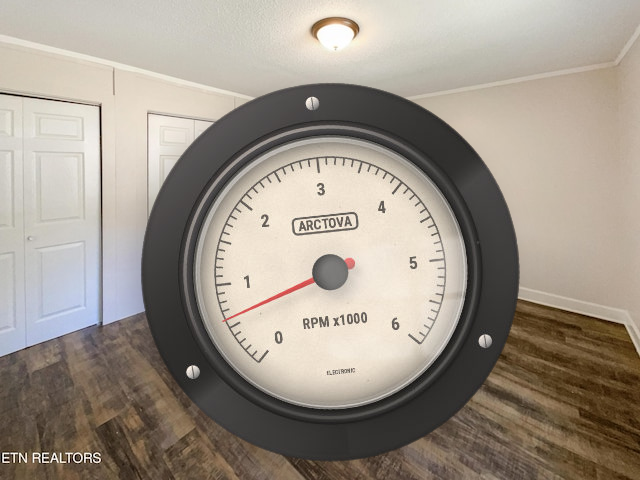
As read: 600
